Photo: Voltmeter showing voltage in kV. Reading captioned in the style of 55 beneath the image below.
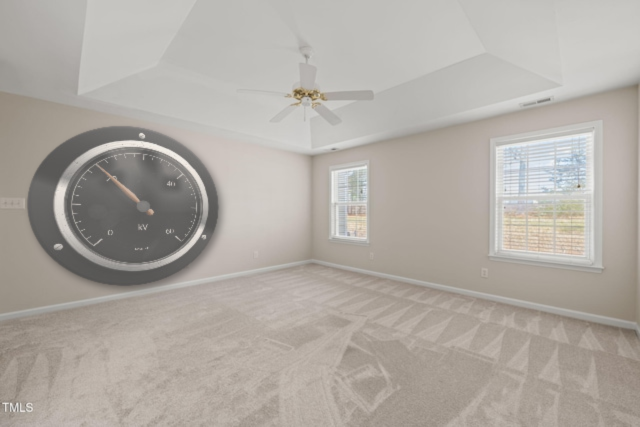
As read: 20
